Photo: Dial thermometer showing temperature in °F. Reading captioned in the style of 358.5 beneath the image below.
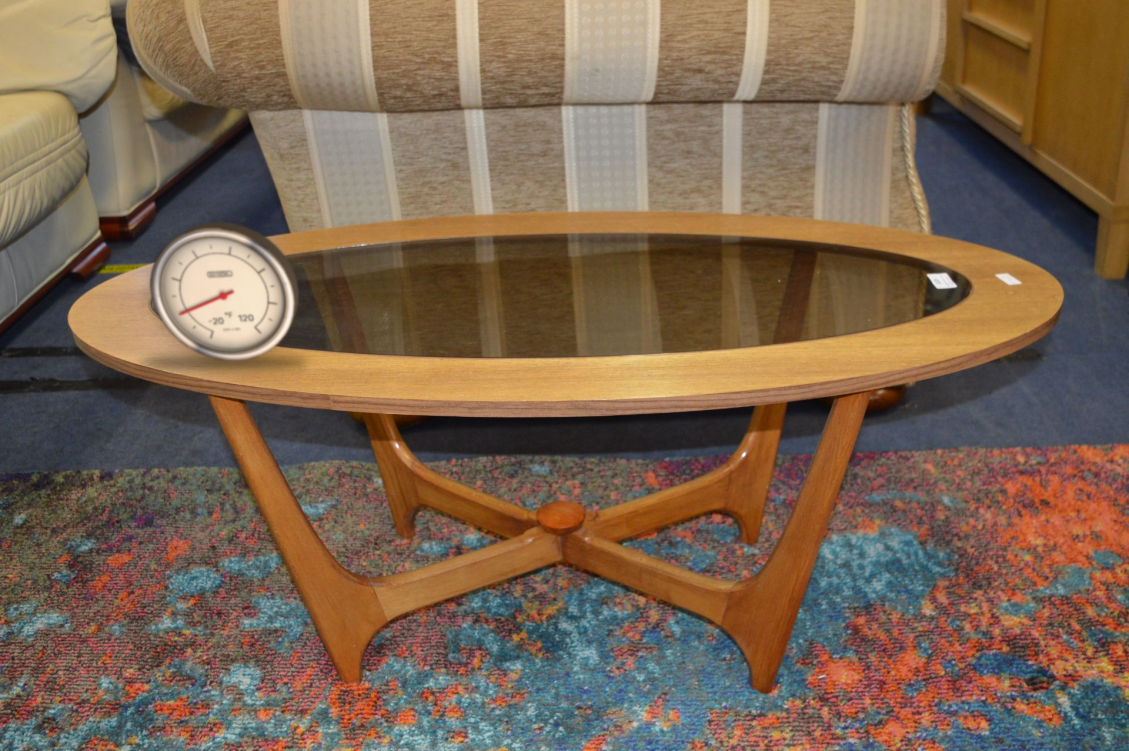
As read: 0
